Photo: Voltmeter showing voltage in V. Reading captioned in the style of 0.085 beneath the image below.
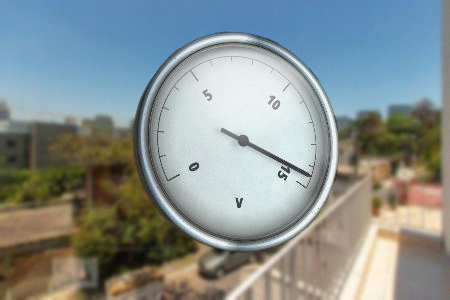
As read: 14.5
